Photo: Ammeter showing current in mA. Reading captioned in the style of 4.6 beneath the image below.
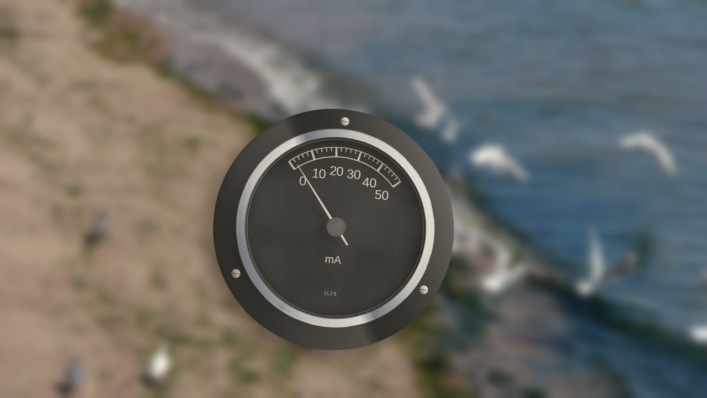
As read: 2
